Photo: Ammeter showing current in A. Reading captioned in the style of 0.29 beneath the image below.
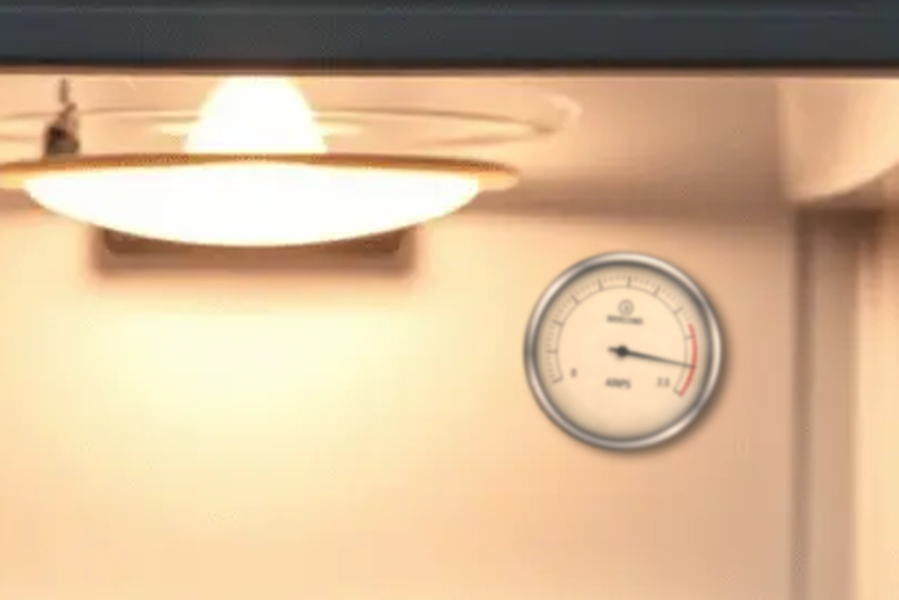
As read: 2.25
